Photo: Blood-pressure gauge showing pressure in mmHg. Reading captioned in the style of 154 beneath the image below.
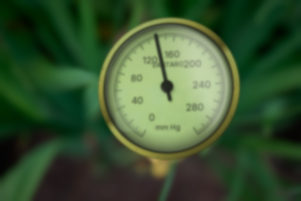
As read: 140
